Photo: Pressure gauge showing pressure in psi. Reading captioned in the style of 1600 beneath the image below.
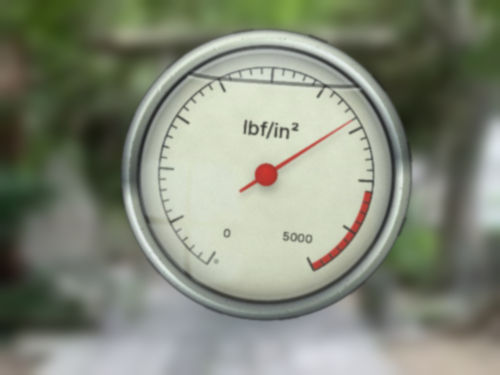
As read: 3400
